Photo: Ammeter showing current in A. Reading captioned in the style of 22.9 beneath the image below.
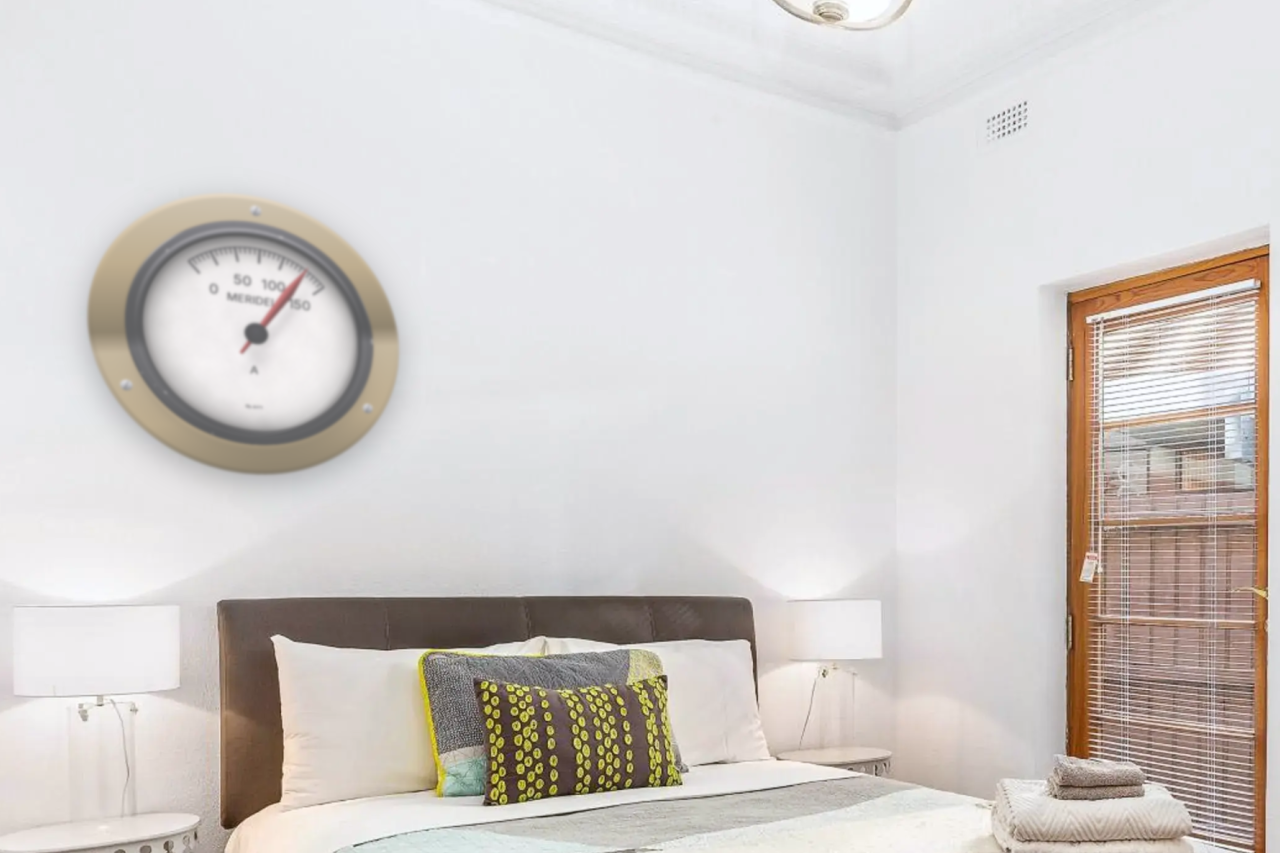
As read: 125
